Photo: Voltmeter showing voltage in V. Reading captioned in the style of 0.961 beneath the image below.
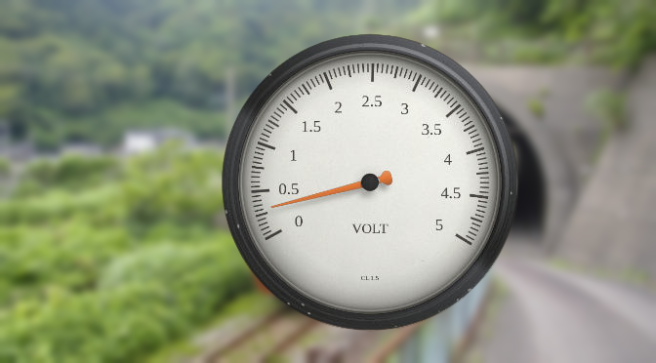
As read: 0.3
